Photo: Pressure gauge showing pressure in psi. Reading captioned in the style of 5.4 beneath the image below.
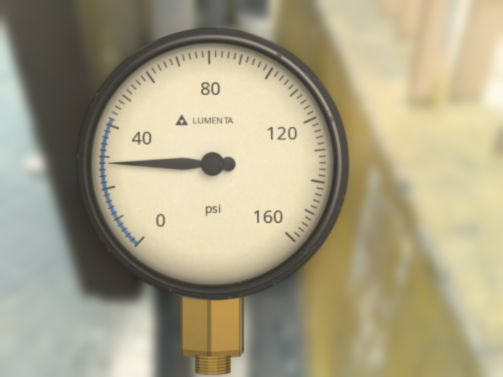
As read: 28
